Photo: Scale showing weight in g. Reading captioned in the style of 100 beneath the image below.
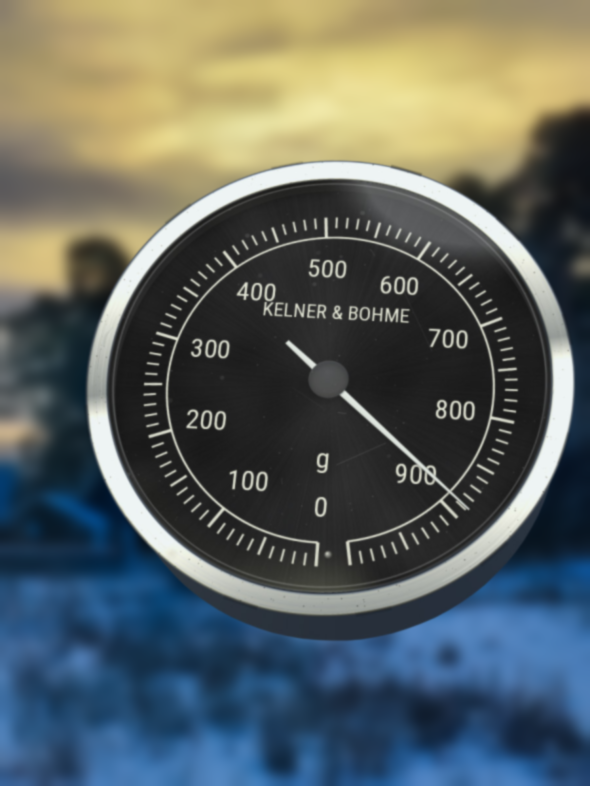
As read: 890
